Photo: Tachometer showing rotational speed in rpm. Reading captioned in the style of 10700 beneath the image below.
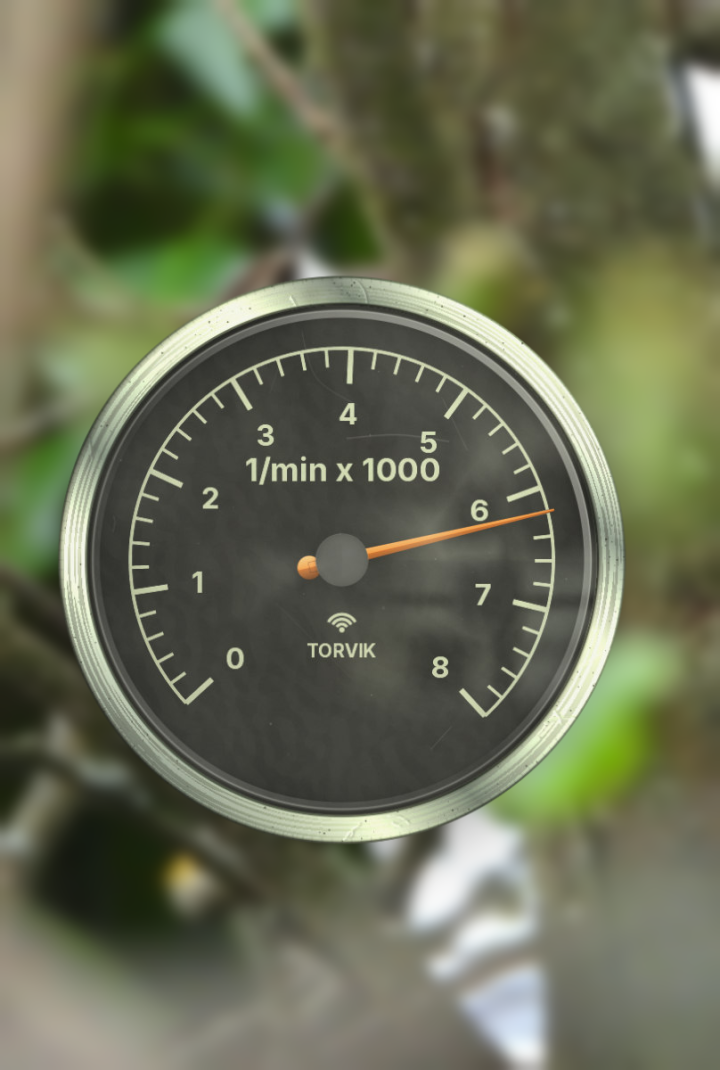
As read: 6200
